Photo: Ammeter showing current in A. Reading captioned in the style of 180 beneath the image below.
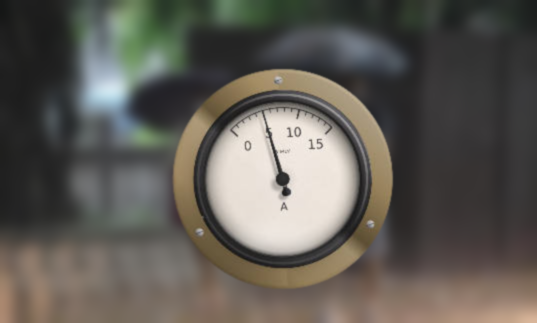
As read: 5
